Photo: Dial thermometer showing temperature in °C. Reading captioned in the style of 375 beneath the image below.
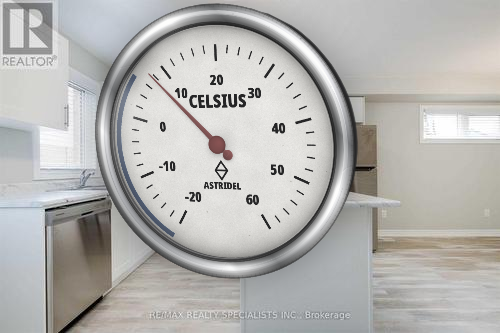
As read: 8
